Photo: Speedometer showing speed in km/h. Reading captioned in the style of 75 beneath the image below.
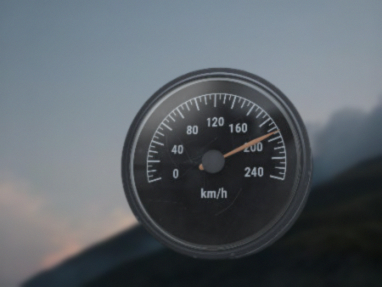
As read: 195
